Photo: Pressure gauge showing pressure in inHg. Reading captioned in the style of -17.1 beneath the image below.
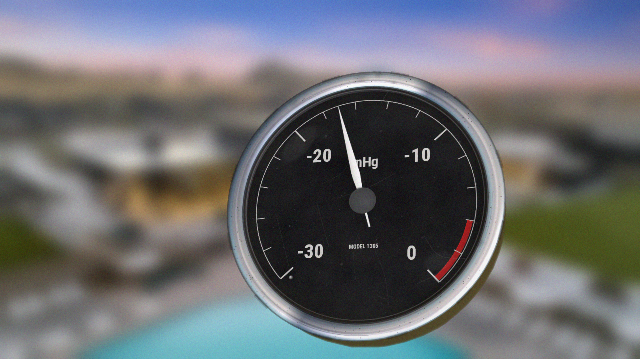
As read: -17
